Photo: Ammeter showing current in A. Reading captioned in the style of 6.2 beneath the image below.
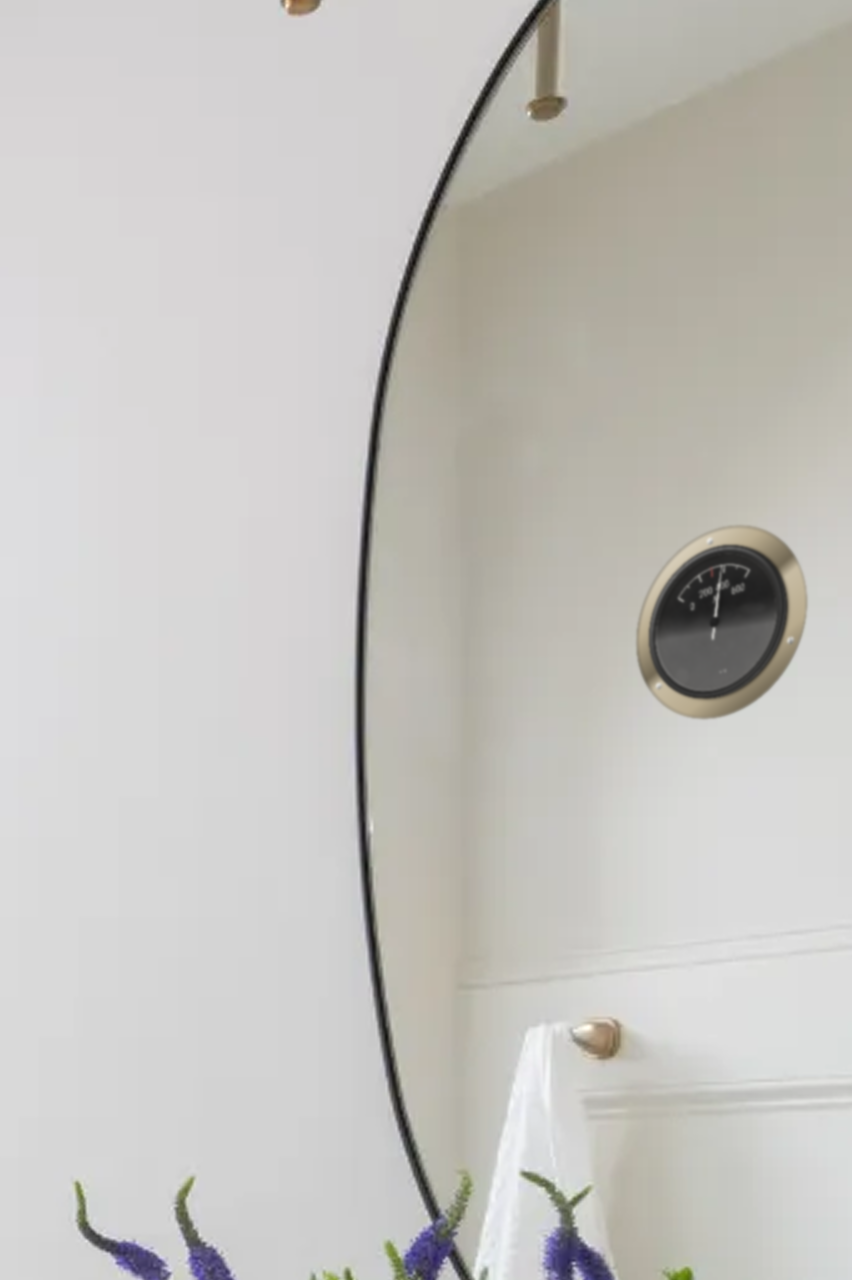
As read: 400
